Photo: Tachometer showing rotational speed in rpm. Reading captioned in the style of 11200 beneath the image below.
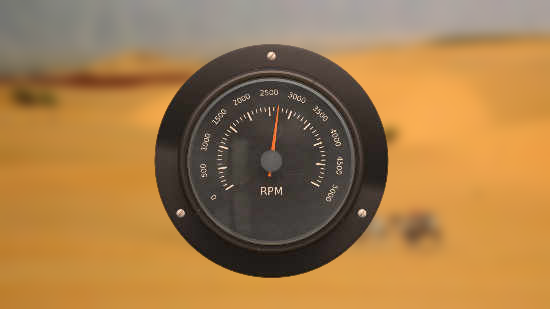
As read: 2700
